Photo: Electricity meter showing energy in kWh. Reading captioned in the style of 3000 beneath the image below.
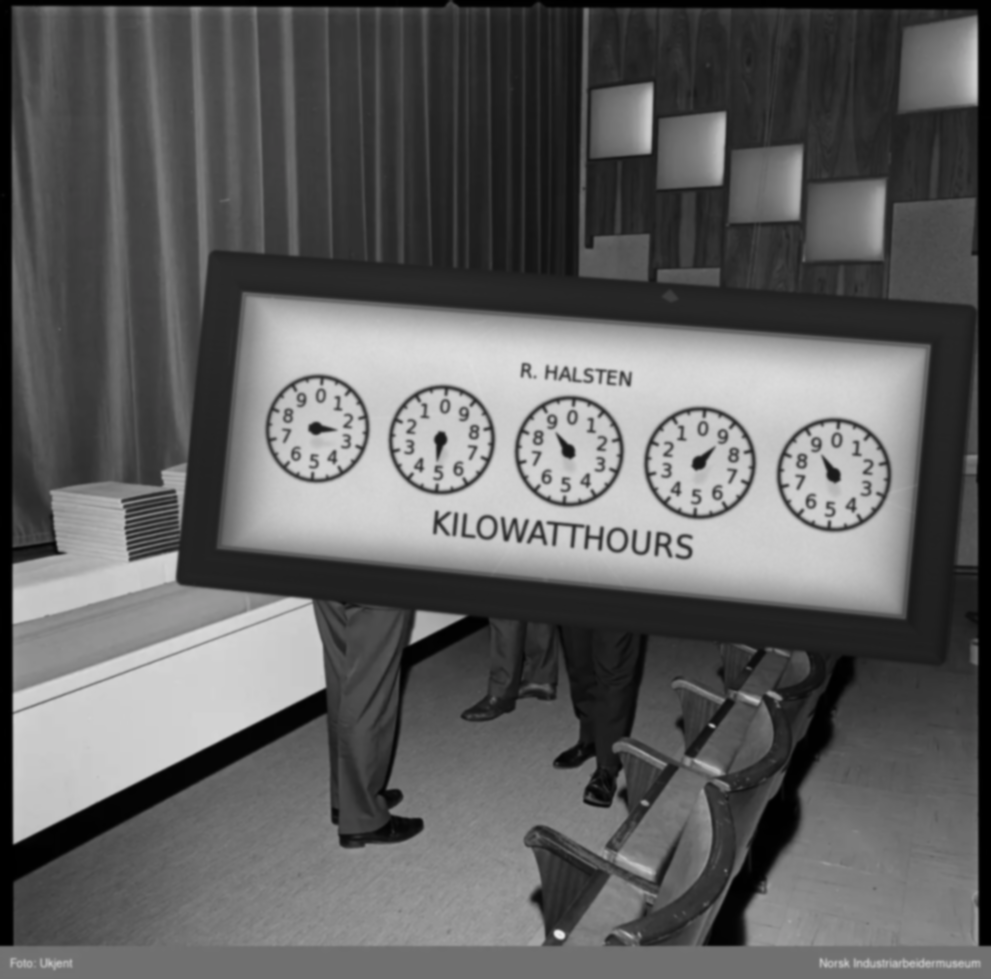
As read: 24889
